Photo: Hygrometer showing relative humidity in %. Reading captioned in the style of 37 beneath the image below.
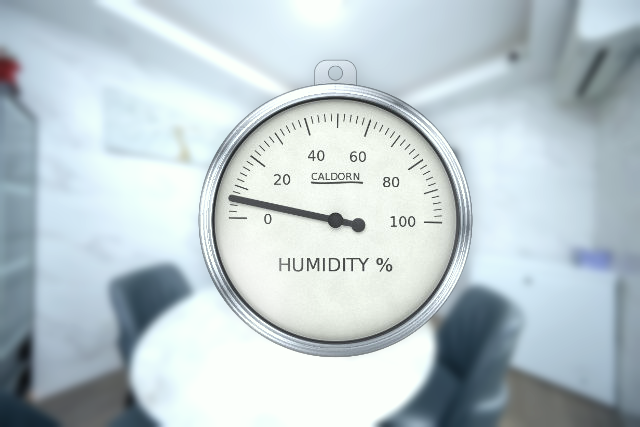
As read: 6
